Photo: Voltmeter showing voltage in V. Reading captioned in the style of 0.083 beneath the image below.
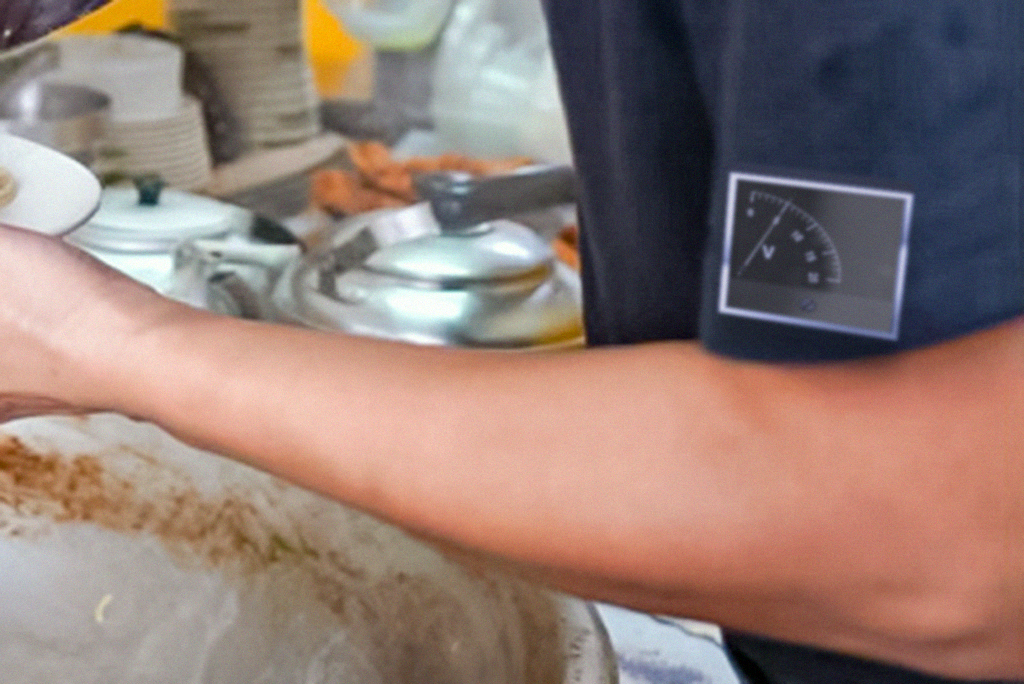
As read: 5
